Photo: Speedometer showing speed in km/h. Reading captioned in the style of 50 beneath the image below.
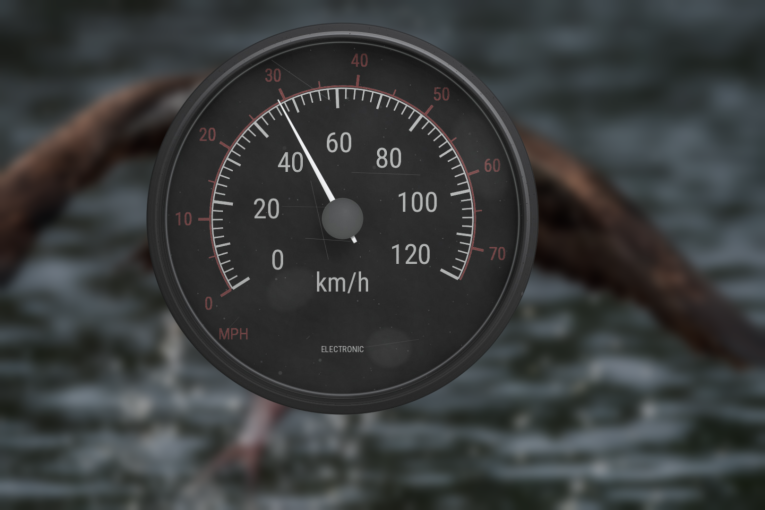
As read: 47
